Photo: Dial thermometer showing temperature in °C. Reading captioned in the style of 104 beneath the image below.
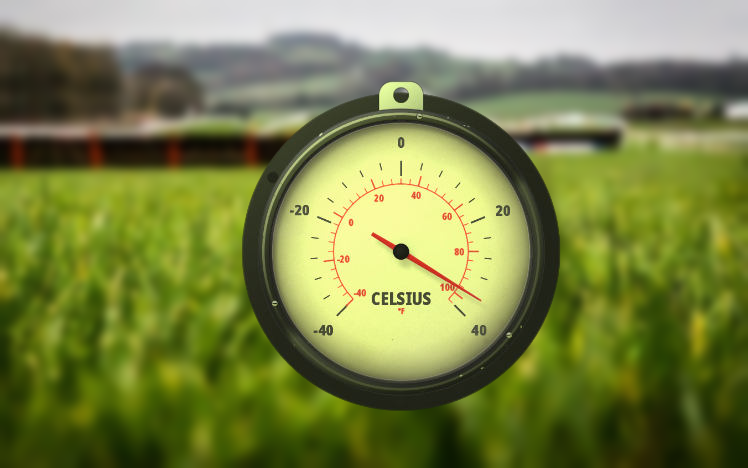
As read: 36
